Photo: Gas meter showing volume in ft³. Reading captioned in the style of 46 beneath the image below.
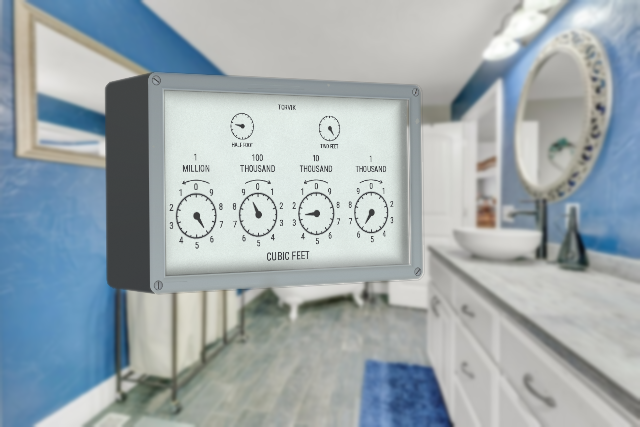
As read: 592600
